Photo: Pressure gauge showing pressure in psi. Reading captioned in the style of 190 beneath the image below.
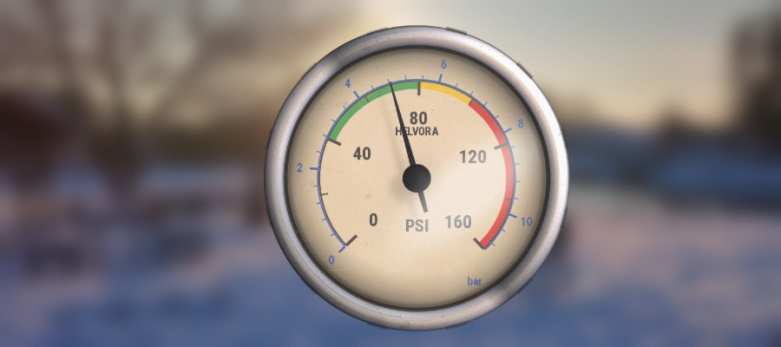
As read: 70
